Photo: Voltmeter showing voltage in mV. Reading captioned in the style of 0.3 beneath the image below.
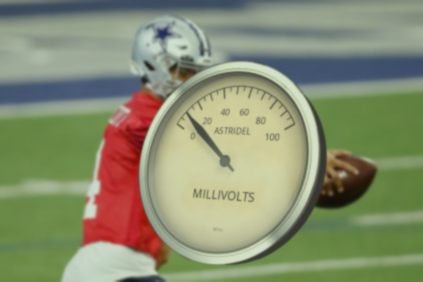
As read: 10
